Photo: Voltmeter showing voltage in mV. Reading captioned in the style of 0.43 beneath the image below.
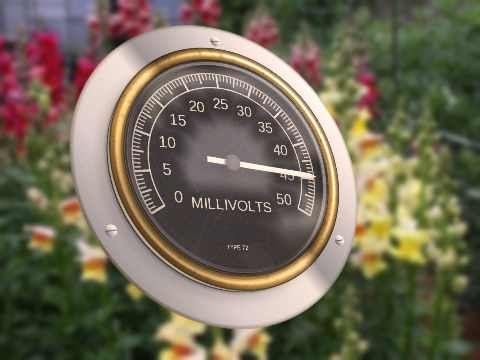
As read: 45
